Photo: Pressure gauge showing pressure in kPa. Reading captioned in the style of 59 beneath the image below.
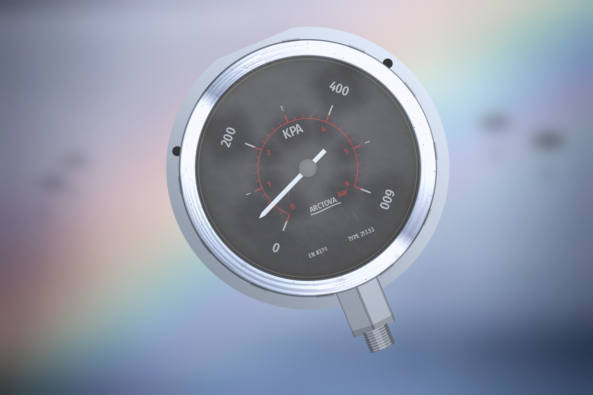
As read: 50
